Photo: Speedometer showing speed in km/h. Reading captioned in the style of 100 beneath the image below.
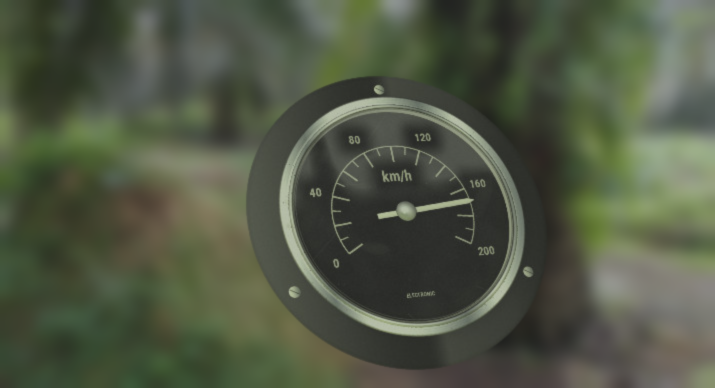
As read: 170
